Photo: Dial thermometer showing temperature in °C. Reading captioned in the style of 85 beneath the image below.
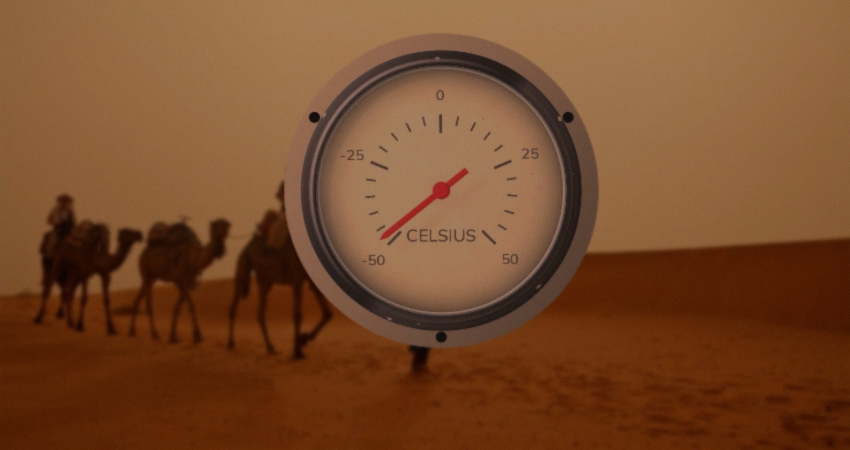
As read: -47.5
